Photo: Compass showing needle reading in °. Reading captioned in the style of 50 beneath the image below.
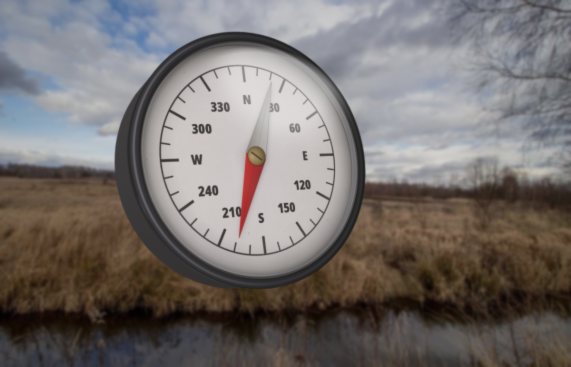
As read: 200
